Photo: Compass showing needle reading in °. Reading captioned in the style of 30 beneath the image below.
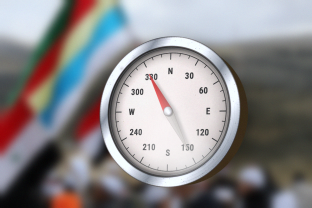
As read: 330
